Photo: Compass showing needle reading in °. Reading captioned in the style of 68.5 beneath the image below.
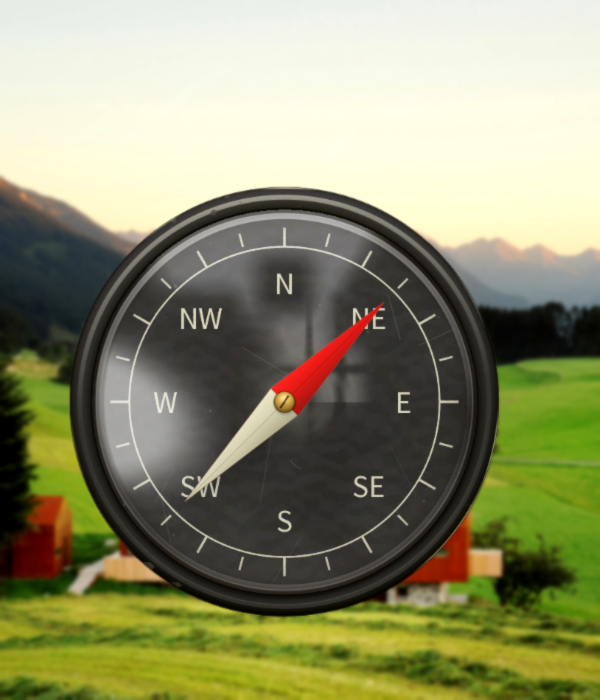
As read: 45
